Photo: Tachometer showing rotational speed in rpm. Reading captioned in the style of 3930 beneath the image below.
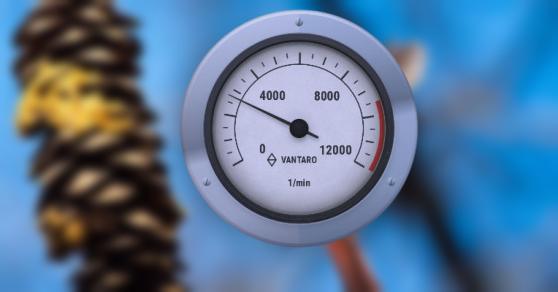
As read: 2750
